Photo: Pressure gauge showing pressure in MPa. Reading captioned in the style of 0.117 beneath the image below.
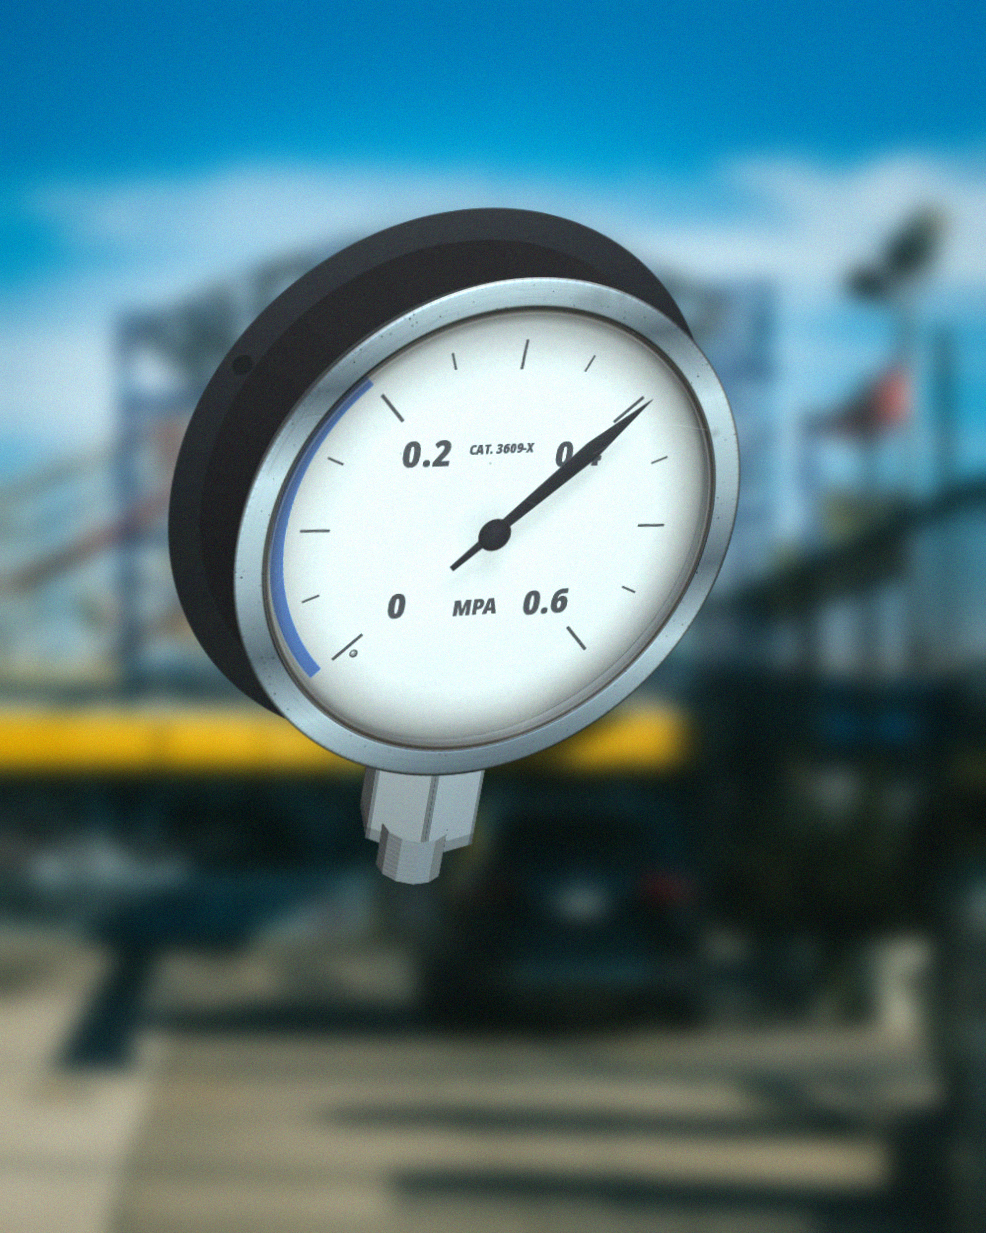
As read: 0.4
